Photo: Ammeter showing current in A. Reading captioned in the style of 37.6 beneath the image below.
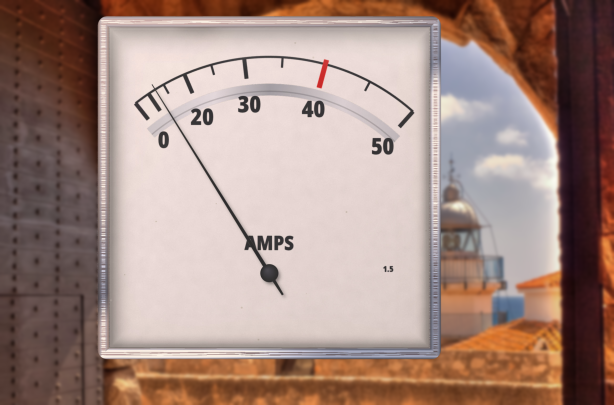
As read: 12.5
